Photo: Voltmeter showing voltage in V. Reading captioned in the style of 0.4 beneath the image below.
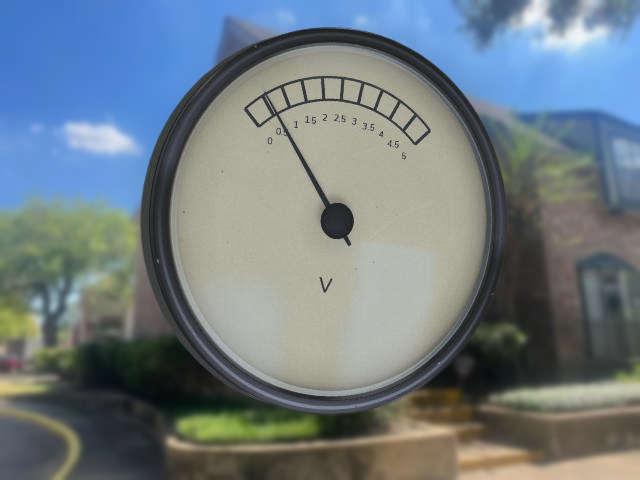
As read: 0.5
